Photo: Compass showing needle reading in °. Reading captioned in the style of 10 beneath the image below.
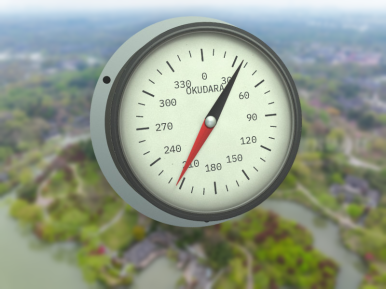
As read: 215
